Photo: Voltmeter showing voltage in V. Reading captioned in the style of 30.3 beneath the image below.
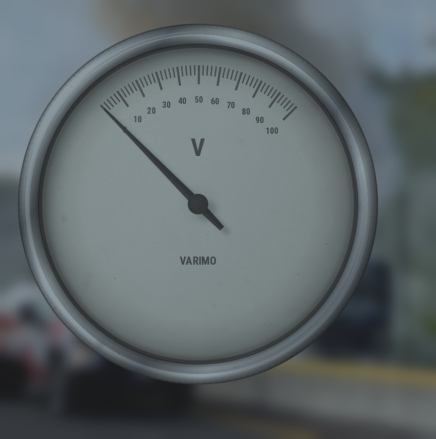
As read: 0
